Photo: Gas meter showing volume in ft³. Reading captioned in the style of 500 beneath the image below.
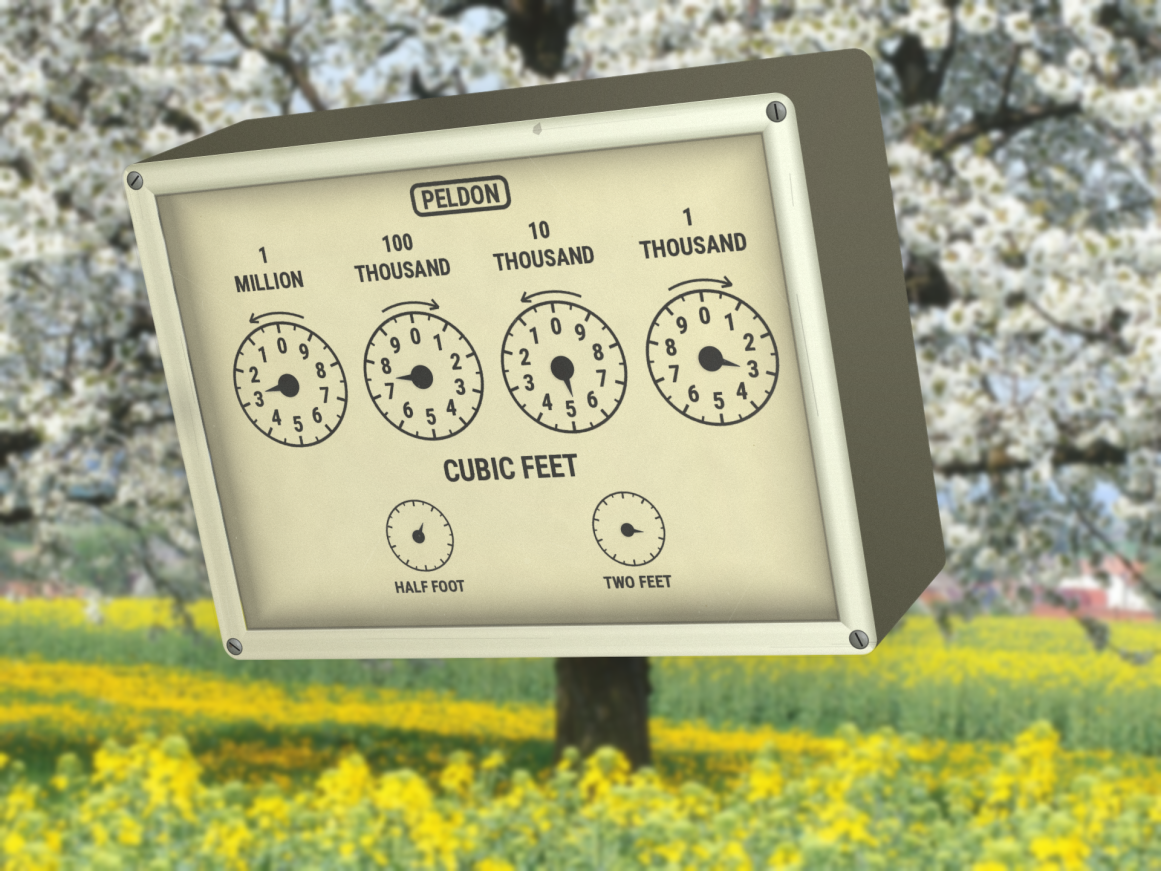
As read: 275300
